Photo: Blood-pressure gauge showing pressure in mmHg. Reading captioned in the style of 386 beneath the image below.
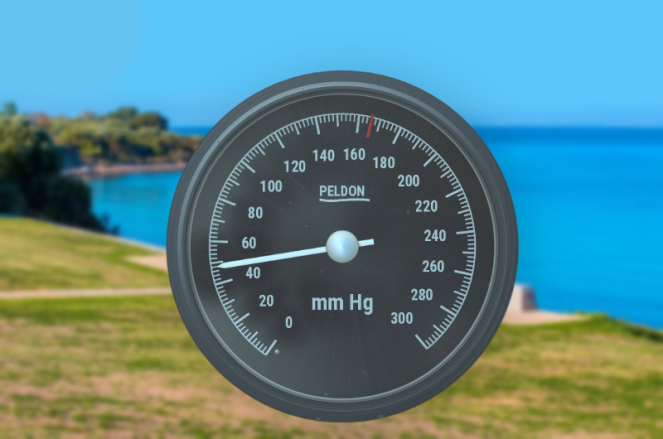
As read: 48
